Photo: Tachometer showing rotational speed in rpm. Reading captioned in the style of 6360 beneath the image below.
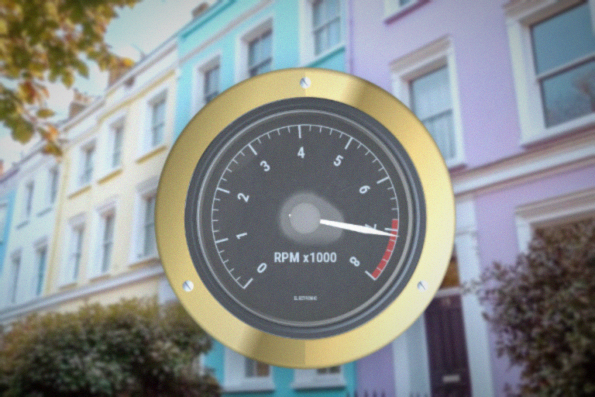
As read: 7100
